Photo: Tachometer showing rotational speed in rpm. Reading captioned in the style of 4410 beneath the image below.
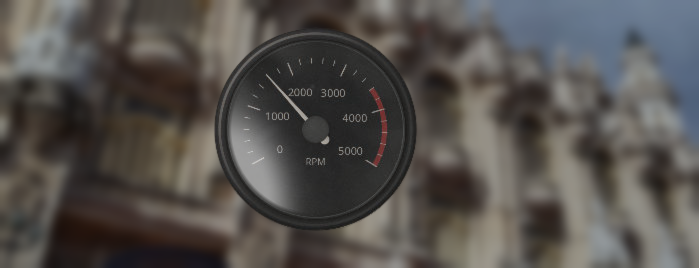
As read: 1600
